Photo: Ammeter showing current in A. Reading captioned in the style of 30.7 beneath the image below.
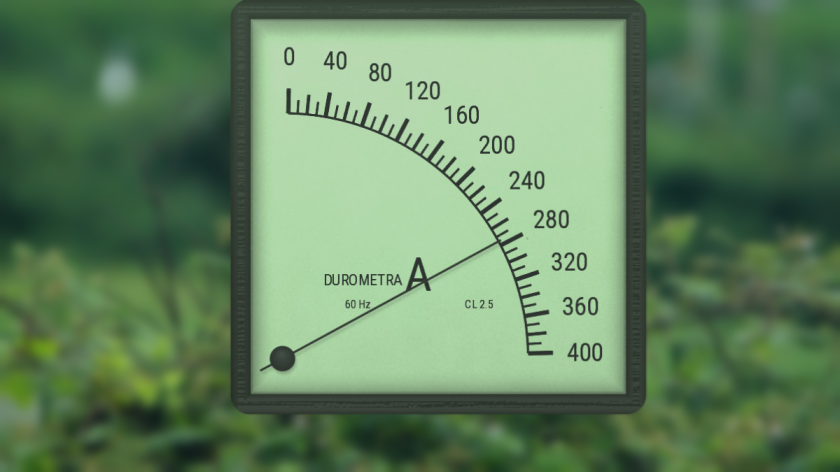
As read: 275
